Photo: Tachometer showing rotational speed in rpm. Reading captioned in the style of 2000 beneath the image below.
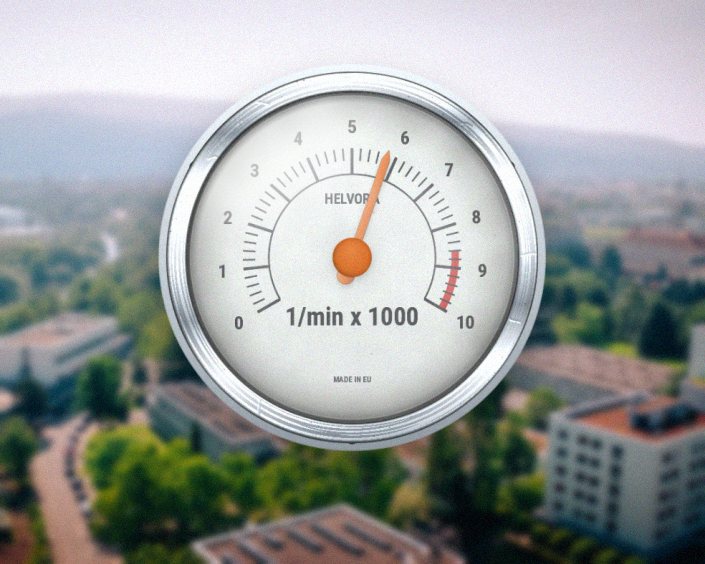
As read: 5800
